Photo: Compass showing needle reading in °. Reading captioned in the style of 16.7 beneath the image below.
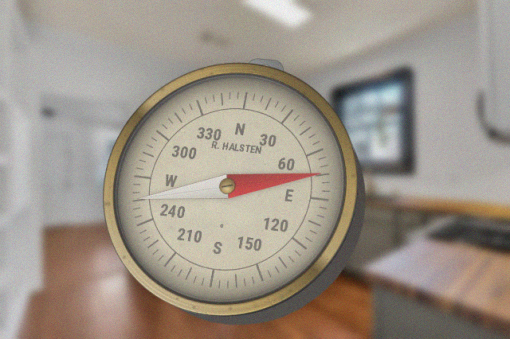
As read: 75
